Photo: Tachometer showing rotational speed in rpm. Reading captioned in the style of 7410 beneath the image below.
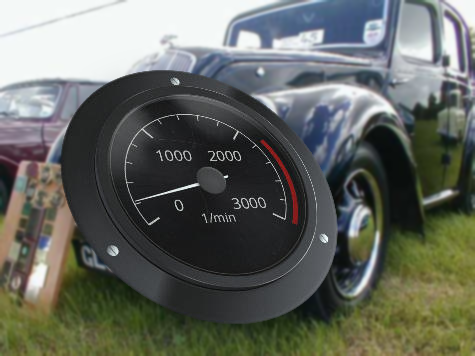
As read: 200
